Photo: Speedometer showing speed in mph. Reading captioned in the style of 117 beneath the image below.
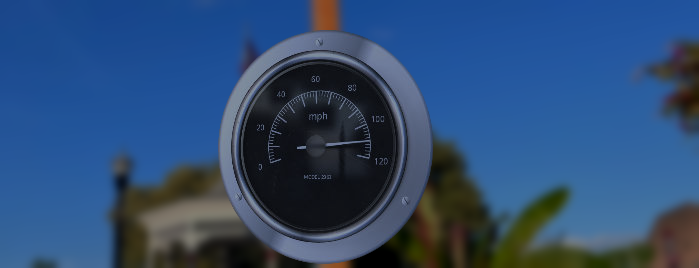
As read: 110
